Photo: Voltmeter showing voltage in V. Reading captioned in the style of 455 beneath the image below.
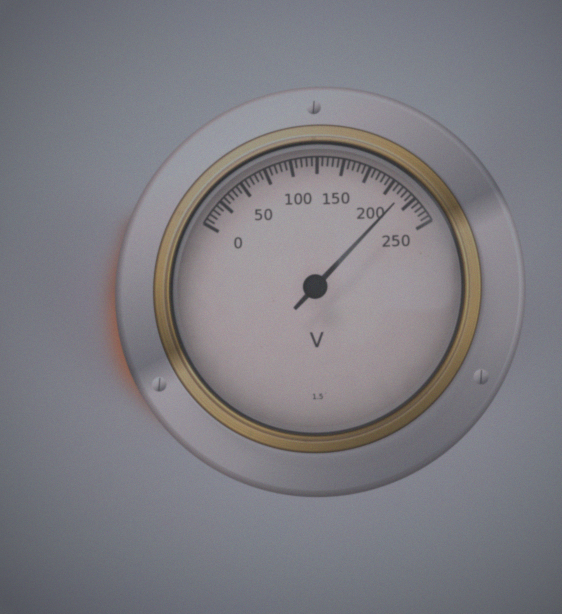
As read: 215
